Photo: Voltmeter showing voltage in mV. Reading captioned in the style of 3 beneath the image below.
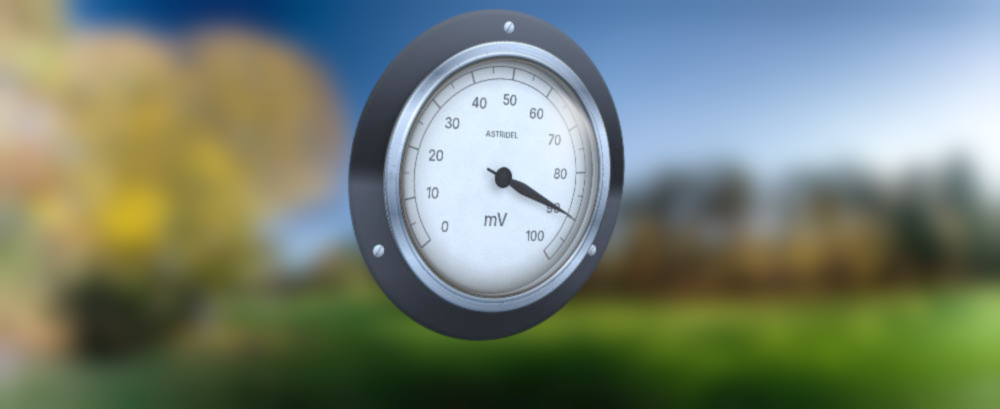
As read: 90
